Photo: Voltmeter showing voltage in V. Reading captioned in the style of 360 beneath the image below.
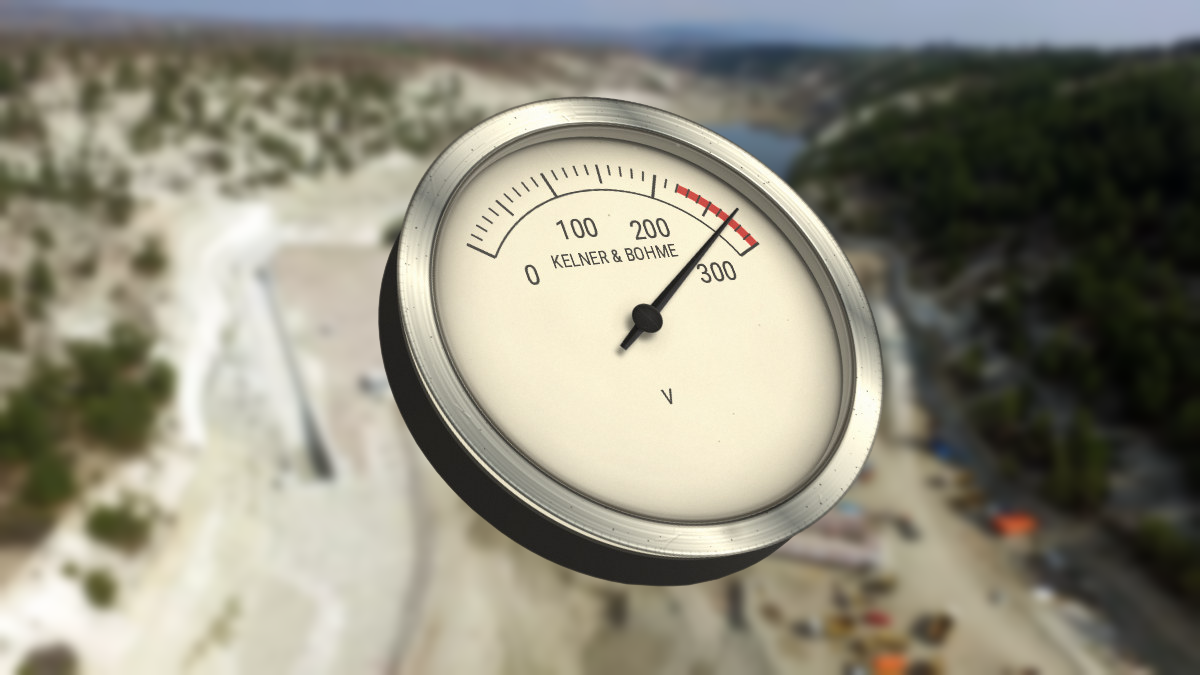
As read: 270
